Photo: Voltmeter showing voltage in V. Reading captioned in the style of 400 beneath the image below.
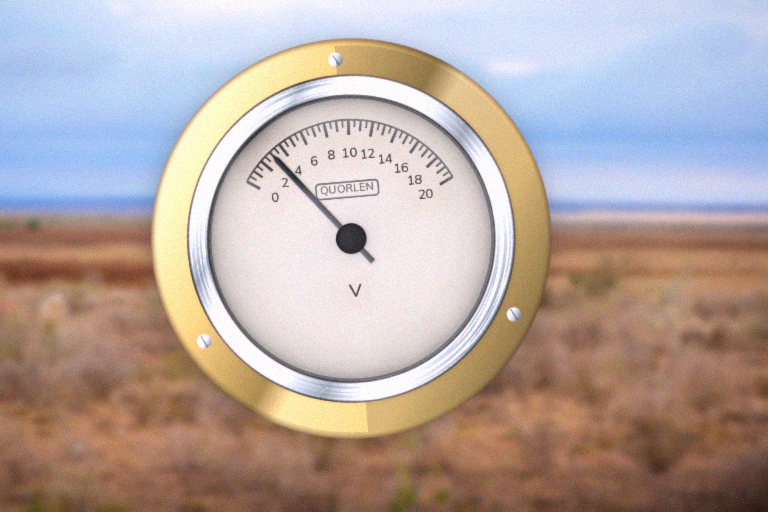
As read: 3
